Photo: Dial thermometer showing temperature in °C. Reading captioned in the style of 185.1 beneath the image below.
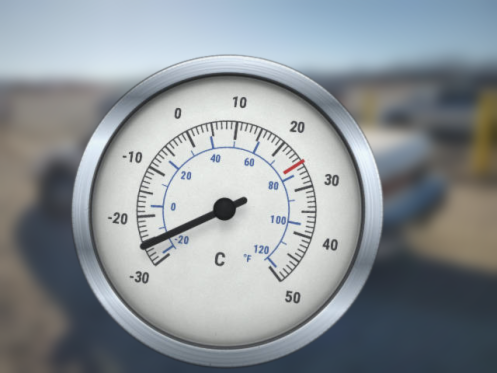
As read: -26
